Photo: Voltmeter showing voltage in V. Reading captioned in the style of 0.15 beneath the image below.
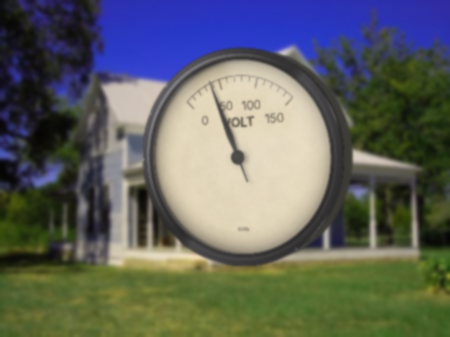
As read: 40
